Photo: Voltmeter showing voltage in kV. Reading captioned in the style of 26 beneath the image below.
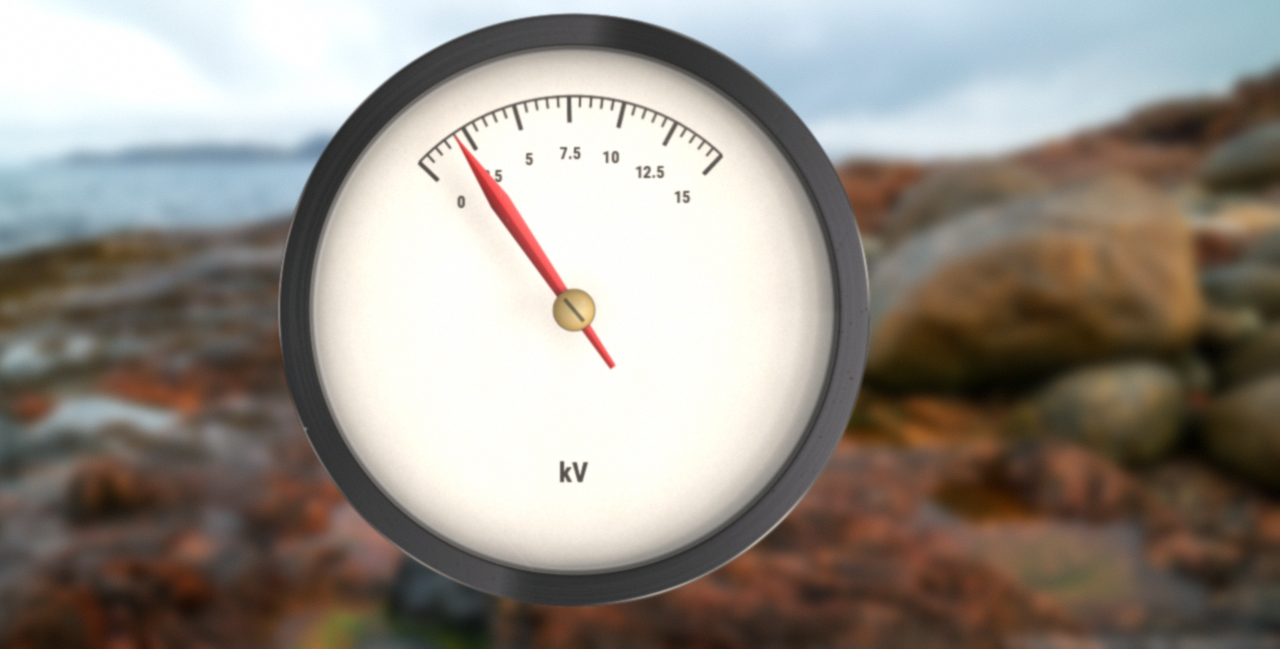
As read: 2
